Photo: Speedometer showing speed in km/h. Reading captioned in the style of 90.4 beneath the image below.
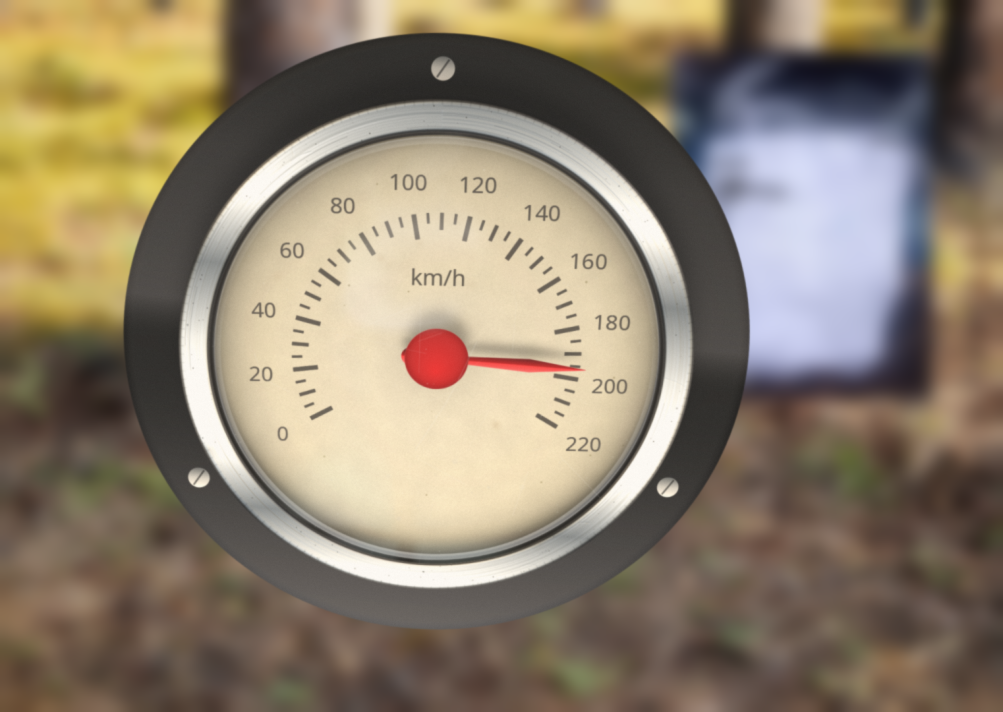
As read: 195
